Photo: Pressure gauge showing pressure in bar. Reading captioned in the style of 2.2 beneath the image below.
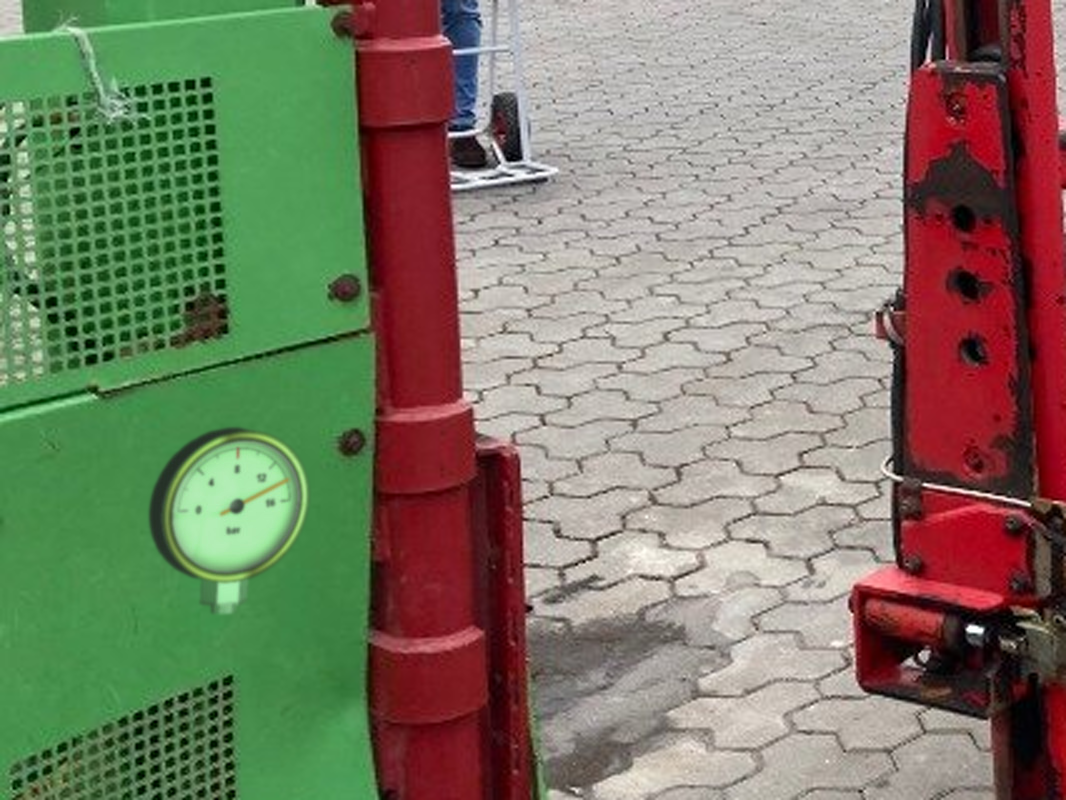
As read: 14
